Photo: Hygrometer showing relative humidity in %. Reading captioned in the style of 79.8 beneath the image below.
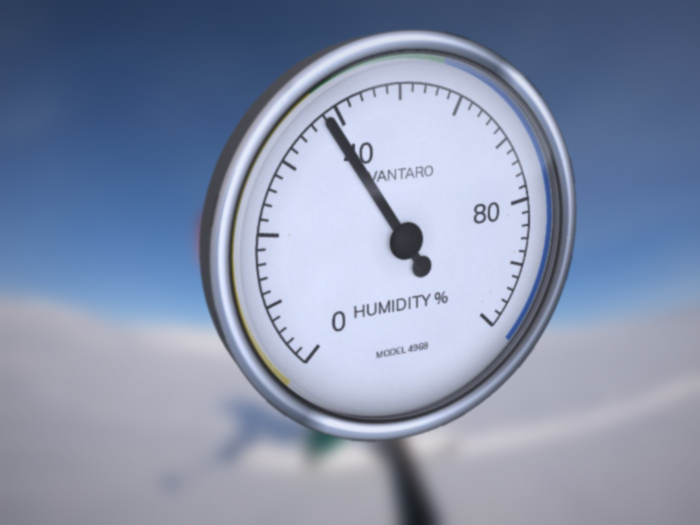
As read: 38
